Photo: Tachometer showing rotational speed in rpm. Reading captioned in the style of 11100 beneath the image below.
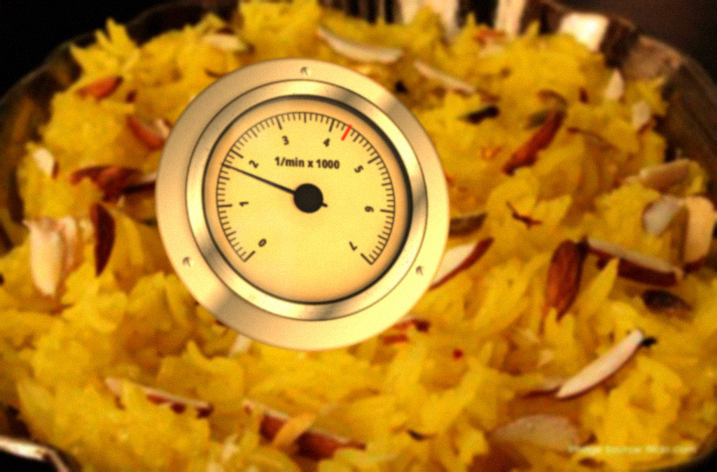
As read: 1700
